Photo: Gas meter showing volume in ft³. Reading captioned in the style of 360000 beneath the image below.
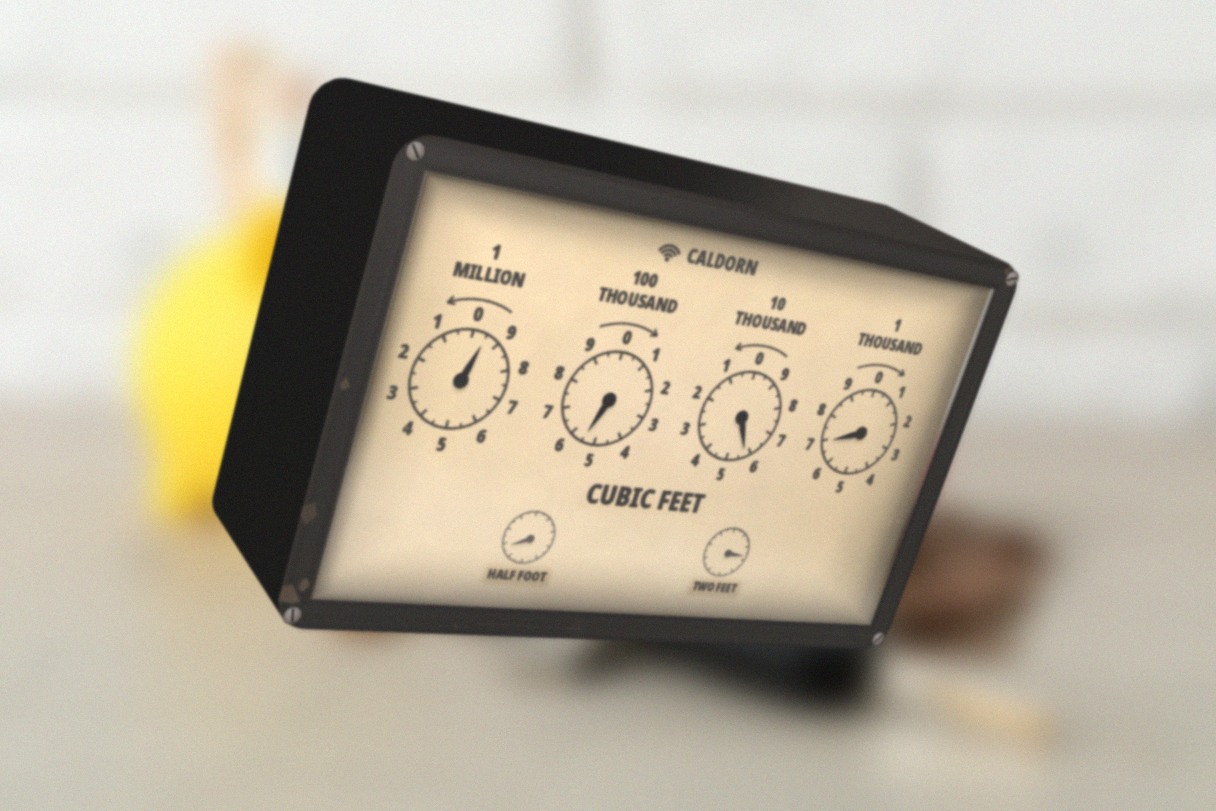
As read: 955700
